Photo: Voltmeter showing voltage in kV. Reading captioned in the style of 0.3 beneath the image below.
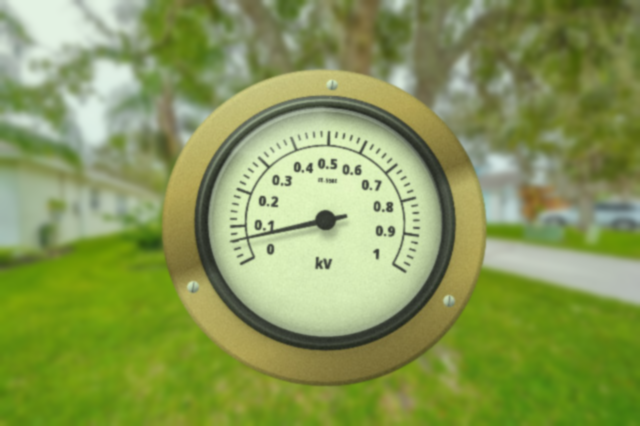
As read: 0.06
